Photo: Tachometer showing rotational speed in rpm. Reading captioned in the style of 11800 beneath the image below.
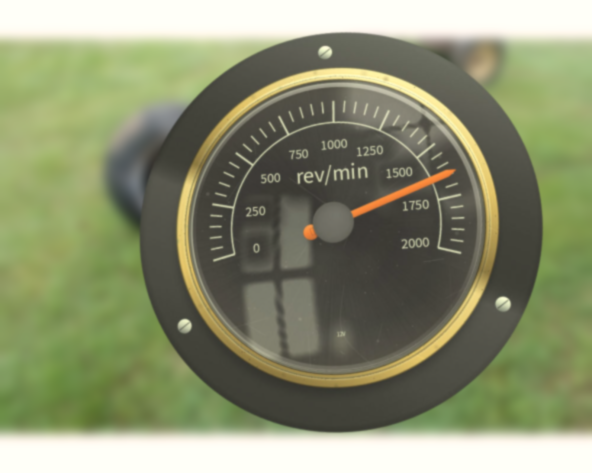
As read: 1650
